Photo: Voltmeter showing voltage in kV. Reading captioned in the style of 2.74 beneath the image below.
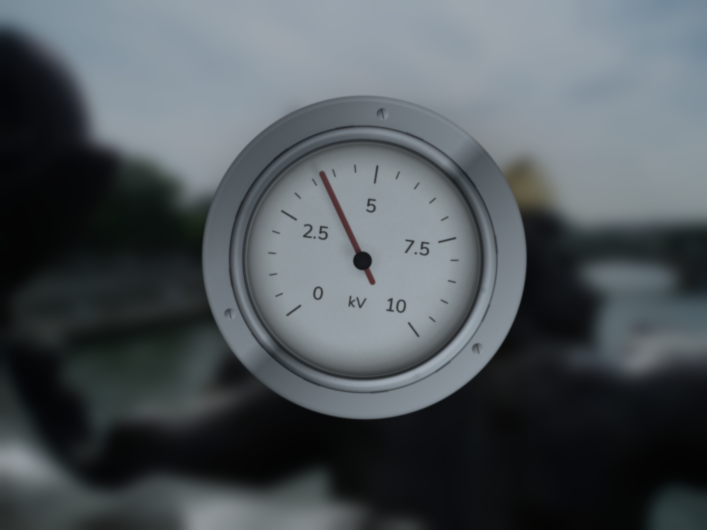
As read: 3.75
